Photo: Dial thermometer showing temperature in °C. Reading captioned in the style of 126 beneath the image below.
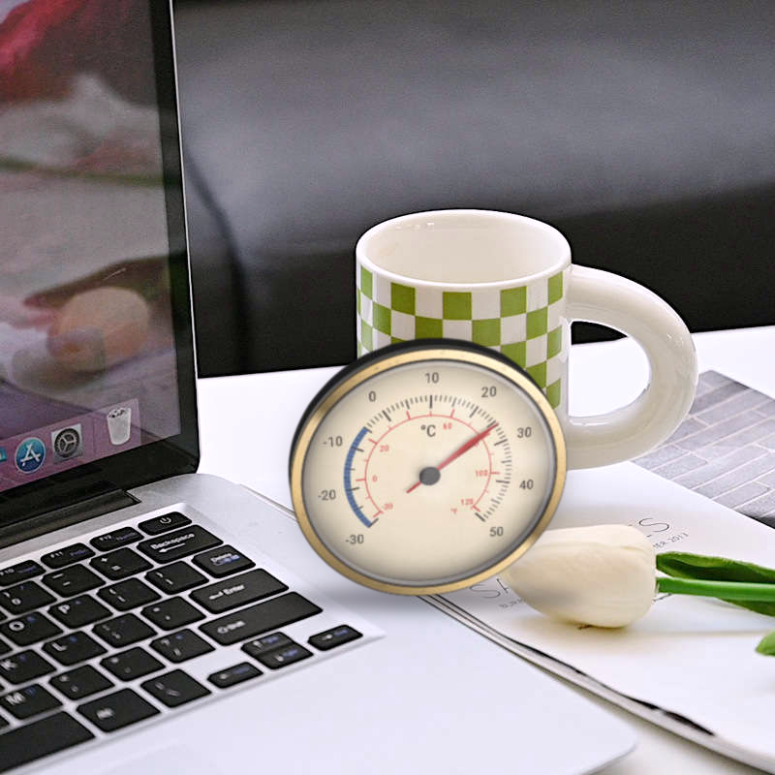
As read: 25
